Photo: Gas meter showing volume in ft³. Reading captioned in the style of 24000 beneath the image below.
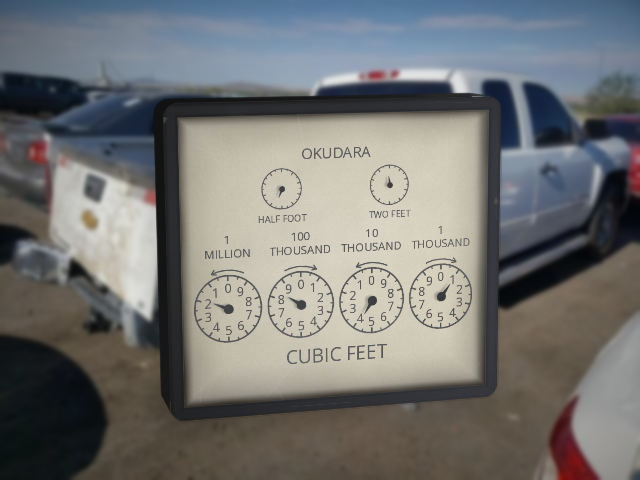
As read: 184100
